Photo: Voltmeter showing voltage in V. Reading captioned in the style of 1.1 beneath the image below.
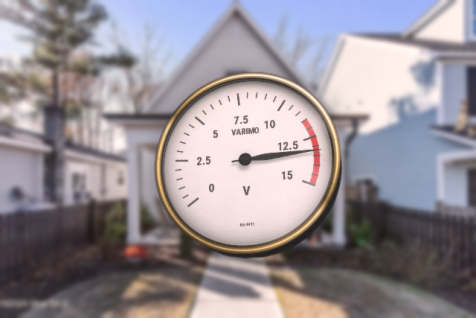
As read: 13.25
